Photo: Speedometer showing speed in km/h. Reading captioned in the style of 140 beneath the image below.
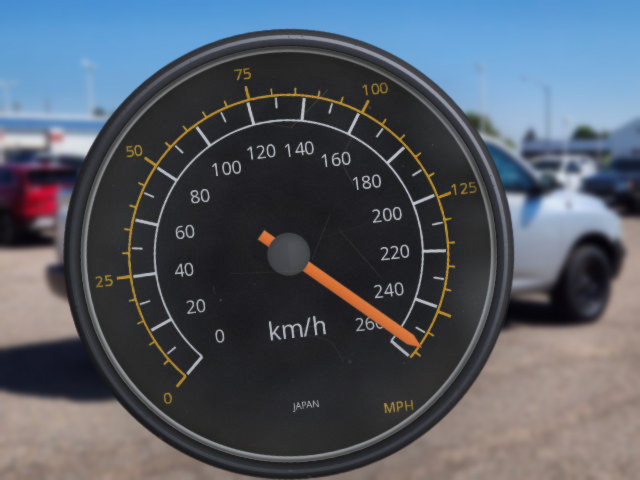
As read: 255
